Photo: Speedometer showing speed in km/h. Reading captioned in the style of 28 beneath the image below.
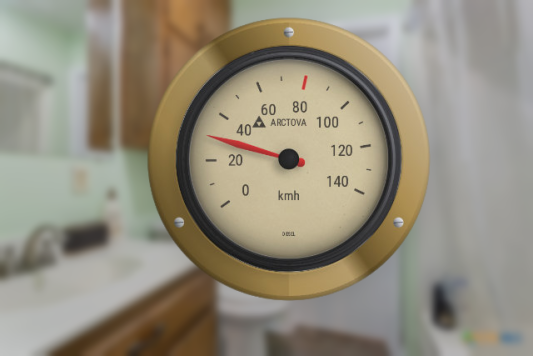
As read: 30
